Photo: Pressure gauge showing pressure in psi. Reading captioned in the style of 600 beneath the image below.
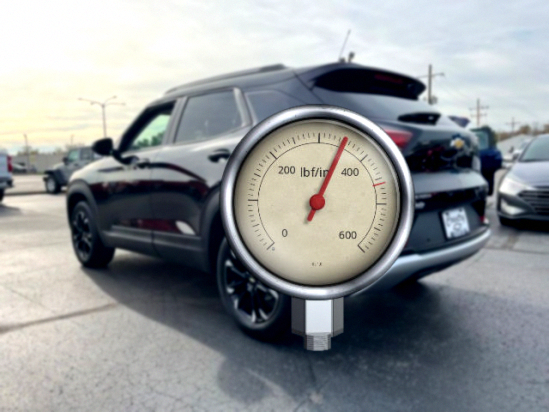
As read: 350
